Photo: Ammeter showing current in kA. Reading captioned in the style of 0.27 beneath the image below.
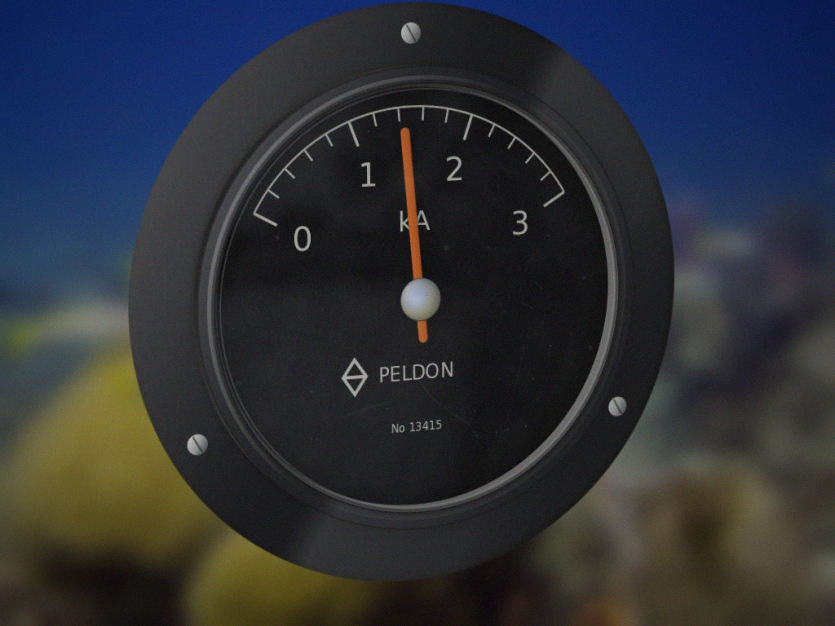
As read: 1.4
